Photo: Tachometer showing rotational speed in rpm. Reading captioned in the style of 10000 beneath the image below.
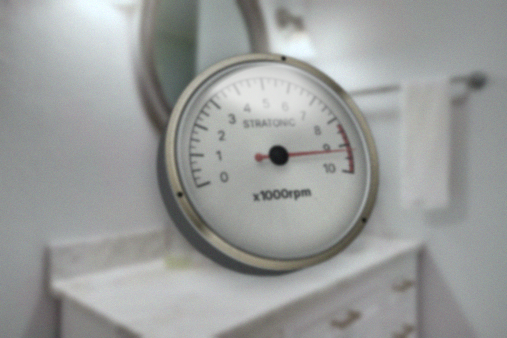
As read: 9250
